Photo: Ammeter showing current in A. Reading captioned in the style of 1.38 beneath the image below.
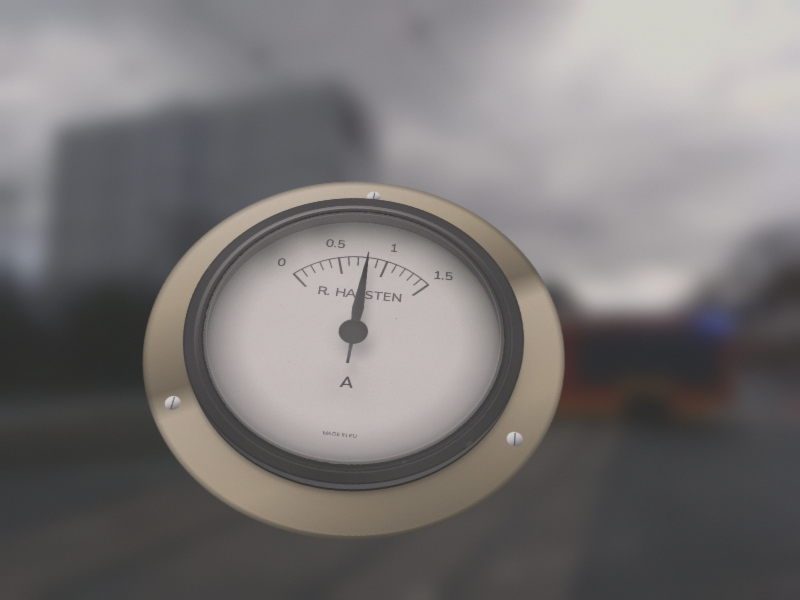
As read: 0.8
